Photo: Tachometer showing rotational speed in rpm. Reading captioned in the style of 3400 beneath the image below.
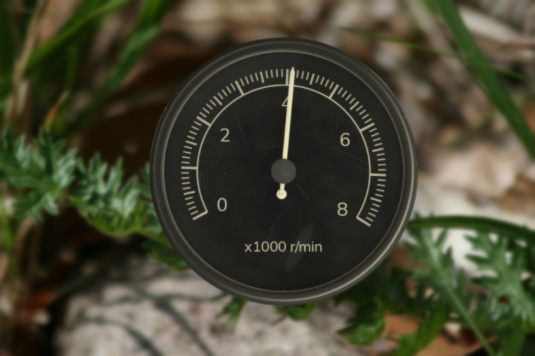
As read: 4100
